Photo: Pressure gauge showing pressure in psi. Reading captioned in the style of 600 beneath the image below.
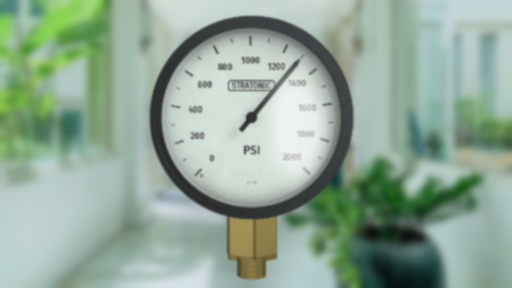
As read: 1300
